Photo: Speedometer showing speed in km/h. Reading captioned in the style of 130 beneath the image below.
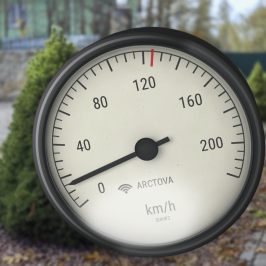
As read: 15
